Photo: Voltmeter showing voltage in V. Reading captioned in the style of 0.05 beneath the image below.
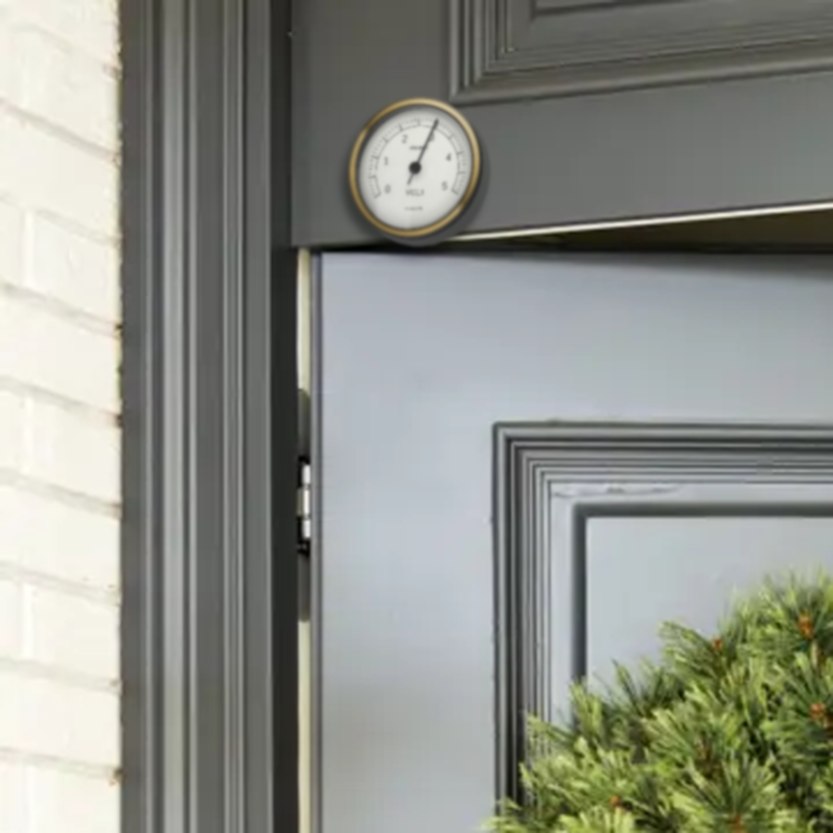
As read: 3
